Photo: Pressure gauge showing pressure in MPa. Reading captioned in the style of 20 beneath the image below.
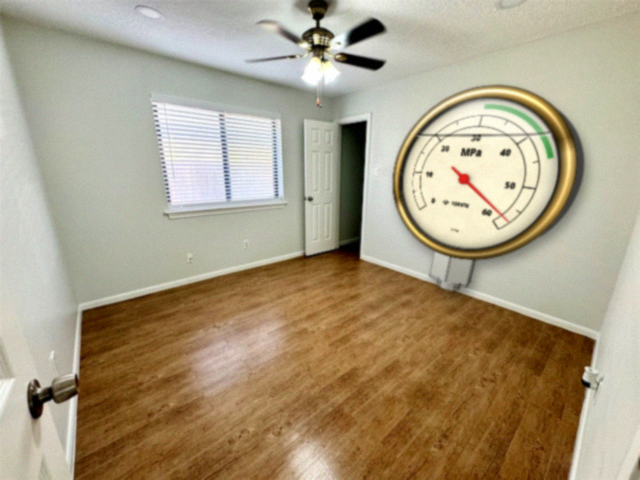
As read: 57.5
